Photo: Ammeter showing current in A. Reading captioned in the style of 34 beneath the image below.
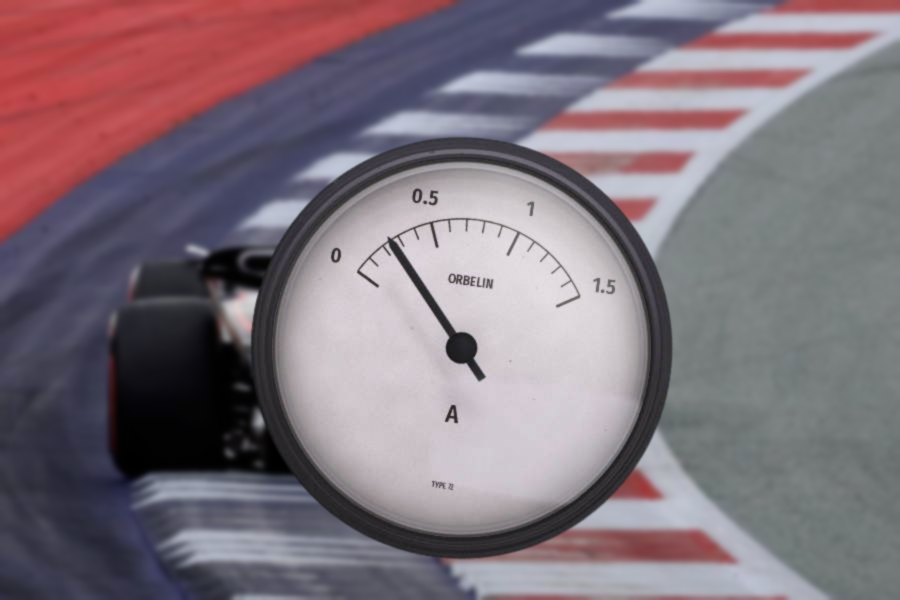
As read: 0.25
